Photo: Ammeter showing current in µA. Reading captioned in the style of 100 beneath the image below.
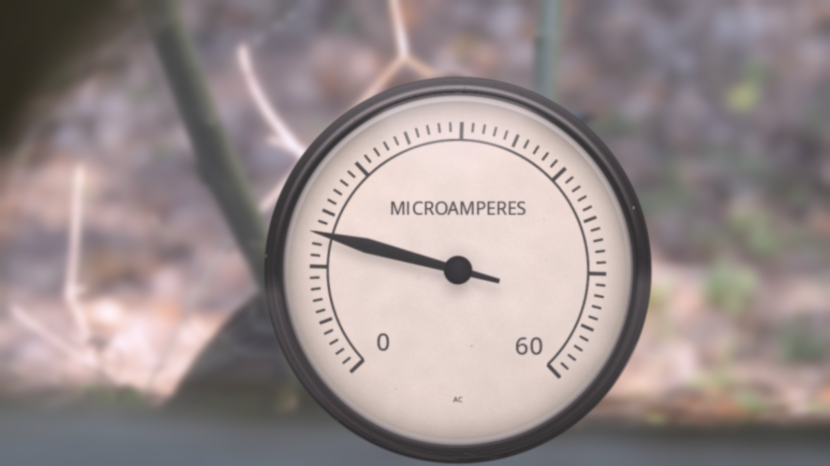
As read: 13
